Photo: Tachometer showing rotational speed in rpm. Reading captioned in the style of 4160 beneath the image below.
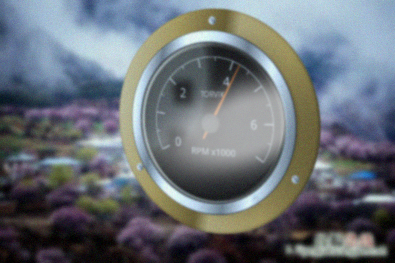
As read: 4250
